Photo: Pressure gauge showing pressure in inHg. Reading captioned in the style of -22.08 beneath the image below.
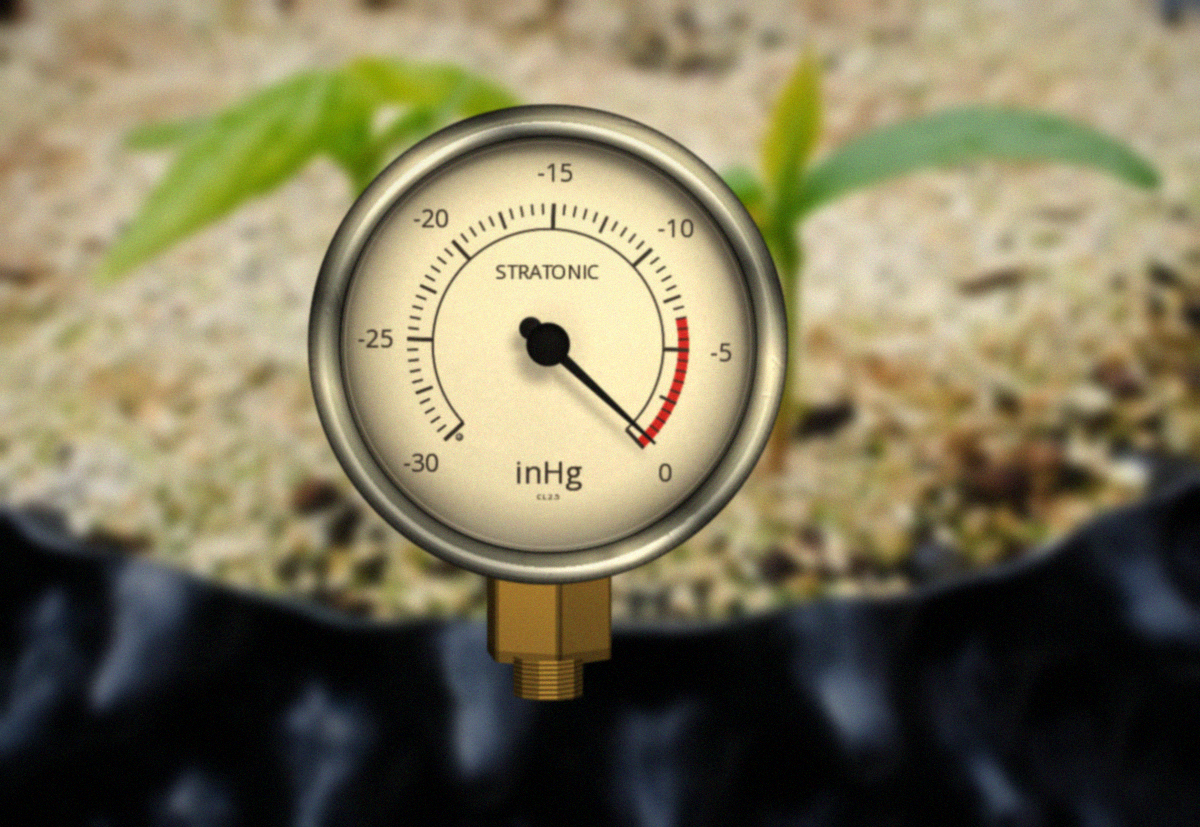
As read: -0.5
